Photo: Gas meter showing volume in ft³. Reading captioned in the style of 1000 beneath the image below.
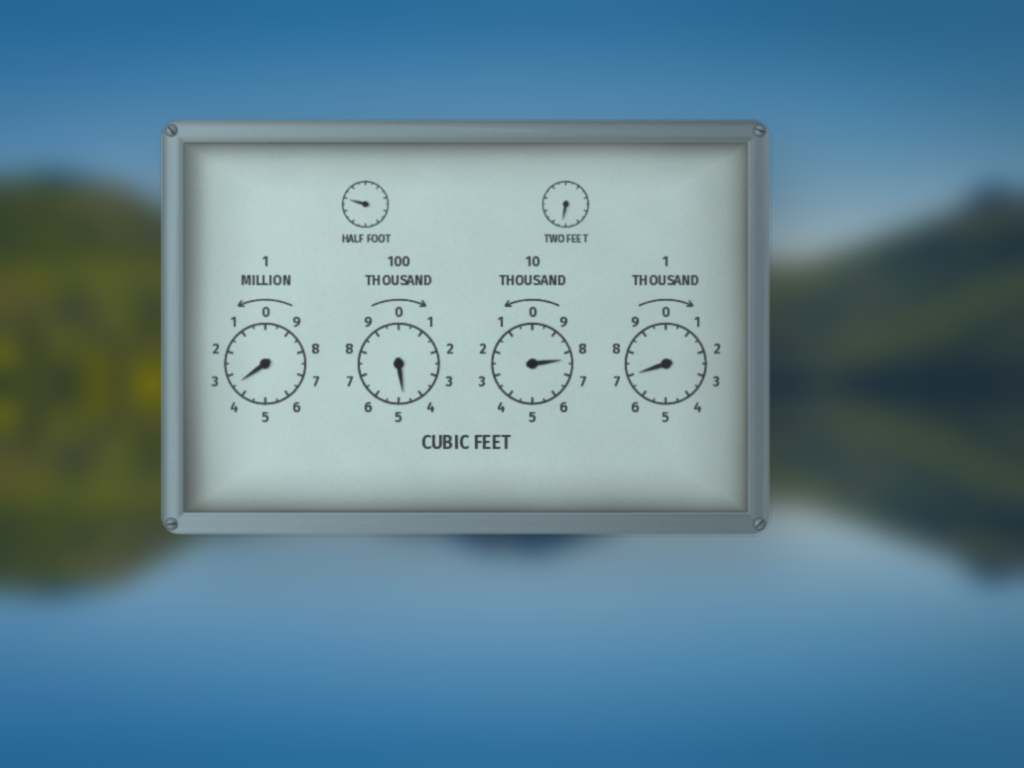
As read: 347700
